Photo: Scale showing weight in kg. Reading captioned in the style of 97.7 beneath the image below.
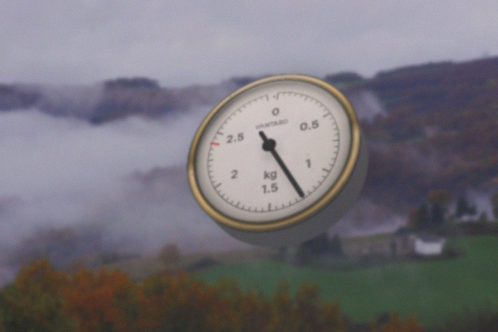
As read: 1.25
